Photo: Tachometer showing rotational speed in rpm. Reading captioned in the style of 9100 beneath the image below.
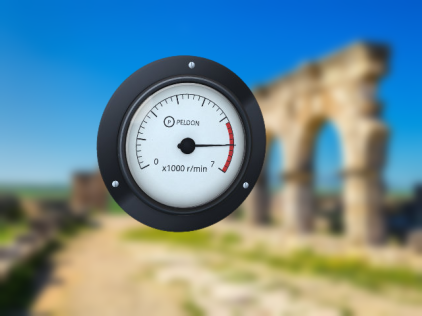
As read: 6000
